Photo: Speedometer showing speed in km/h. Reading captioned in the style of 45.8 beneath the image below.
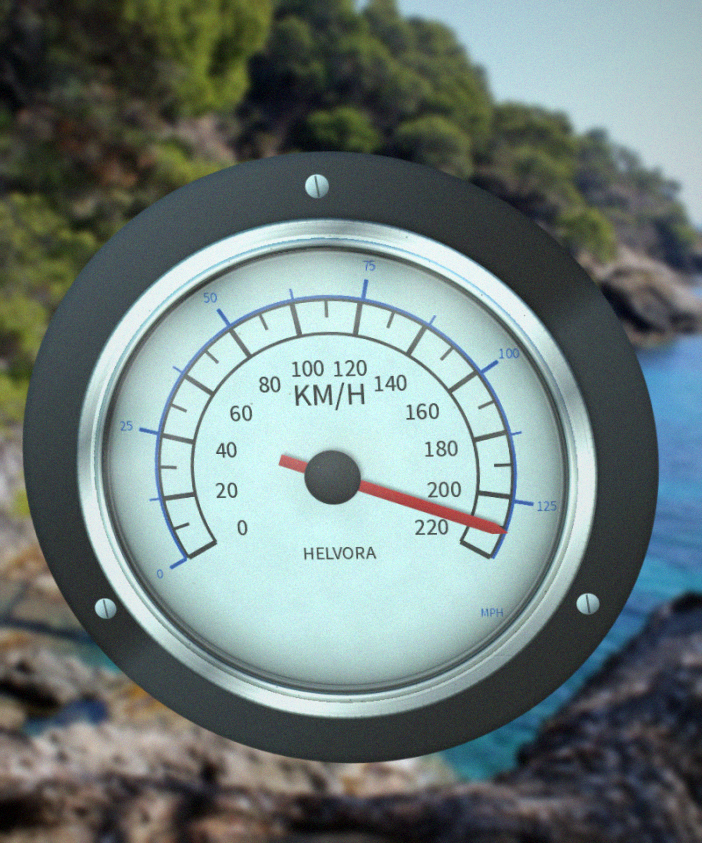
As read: 210
